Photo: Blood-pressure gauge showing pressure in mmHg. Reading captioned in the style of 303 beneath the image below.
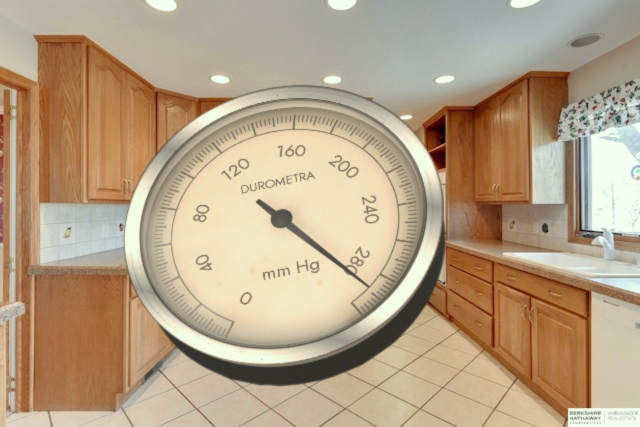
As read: 290
